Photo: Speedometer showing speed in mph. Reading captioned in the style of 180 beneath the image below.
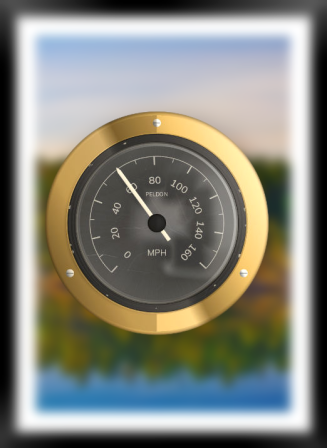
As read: 60
